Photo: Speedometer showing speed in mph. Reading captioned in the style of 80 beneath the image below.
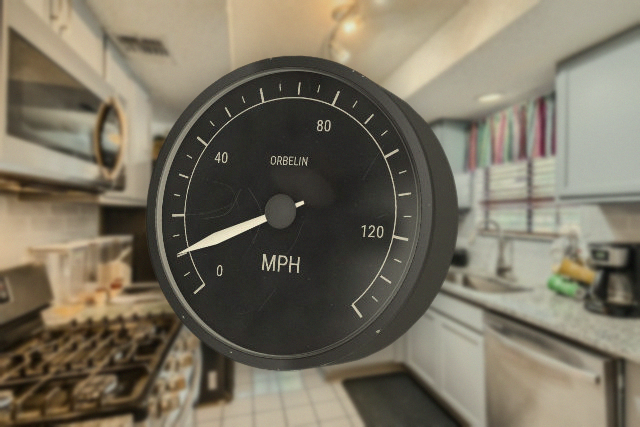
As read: 10
